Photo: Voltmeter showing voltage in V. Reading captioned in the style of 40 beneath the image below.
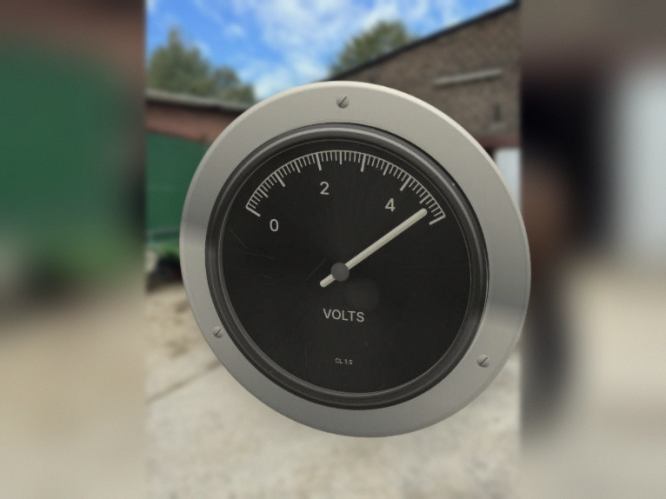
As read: 4.7
